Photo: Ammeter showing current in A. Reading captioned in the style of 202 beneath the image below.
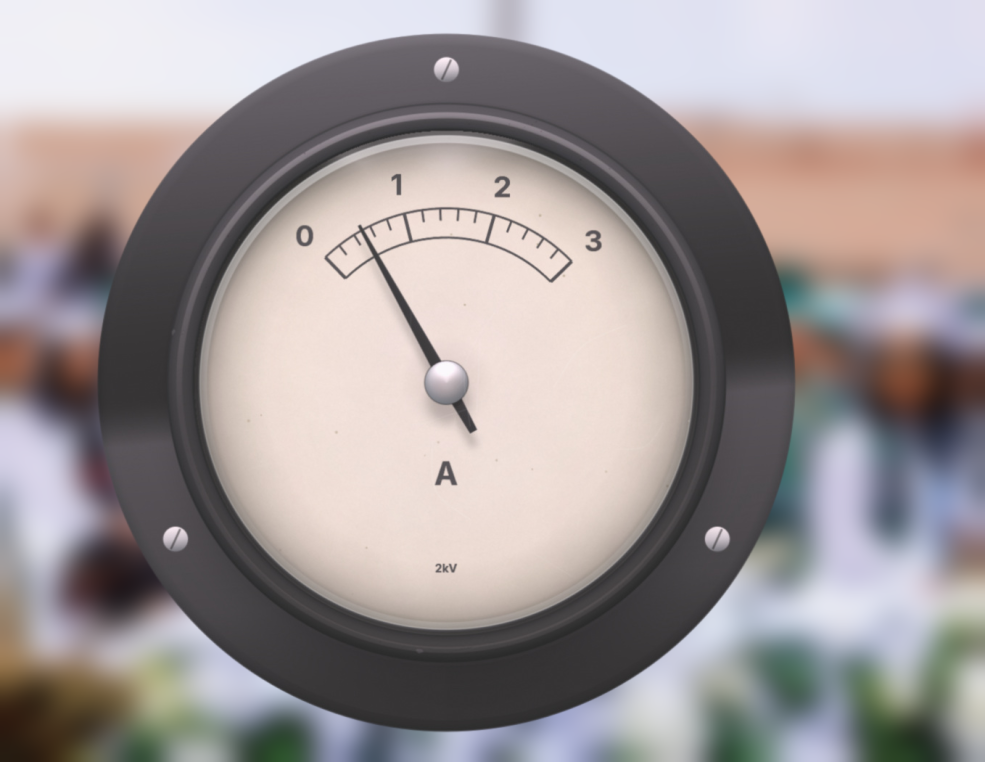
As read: 0.5
